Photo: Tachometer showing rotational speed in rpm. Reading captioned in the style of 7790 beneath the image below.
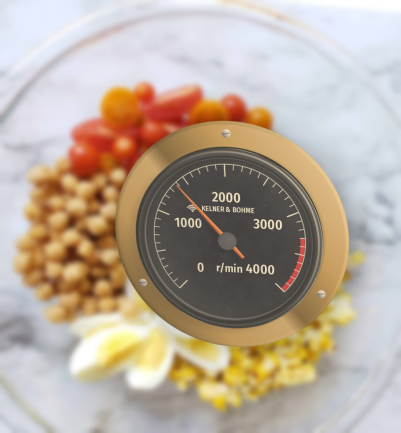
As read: 1400
